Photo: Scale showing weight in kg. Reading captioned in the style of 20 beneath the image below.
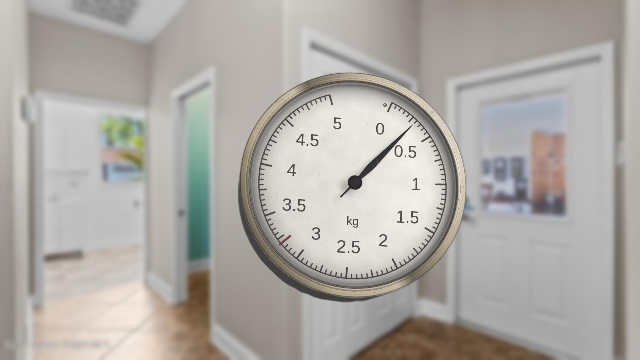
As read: 0.3
